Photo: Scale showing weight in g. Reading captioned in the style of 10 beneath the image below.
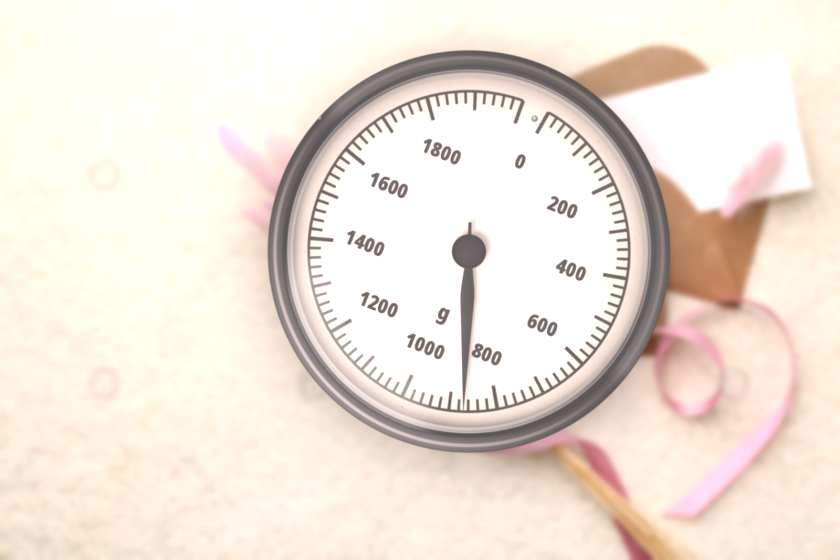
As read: 870
